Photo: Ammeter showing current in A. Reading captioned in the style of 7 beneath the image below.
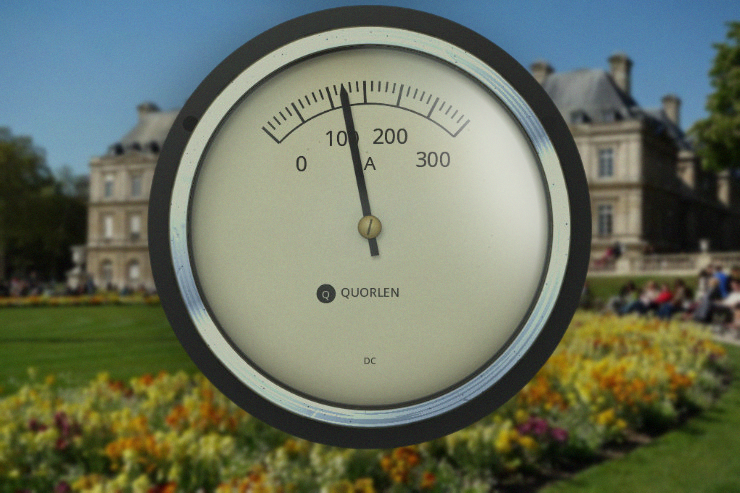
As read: 120
